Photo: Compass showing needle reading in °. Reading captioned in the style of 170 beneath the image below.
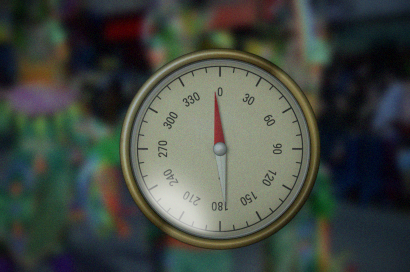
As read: 355
